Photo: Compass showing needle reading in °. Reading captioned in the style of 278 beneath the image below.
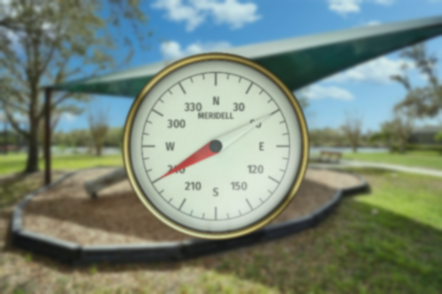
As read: 240
